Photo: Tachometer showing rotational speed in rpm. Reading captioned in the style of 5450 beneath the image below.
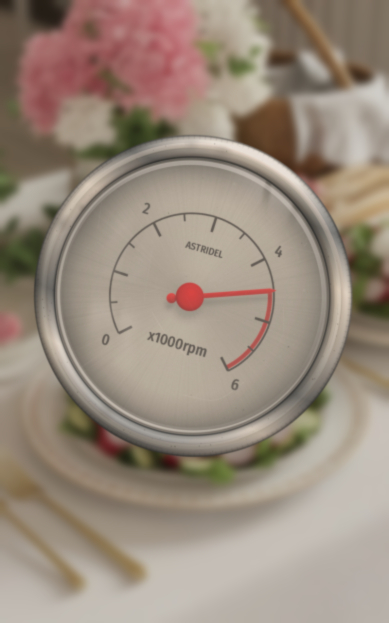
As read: 4500
